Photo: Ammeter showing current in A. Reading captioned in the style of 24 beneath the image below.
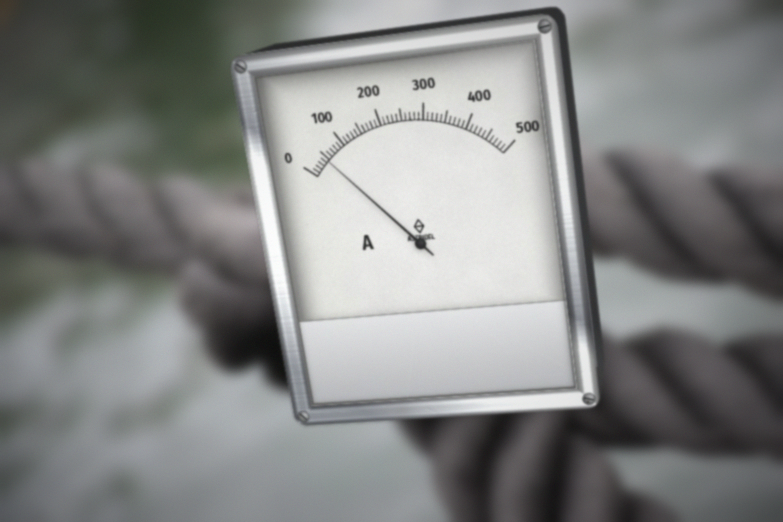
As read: 50
